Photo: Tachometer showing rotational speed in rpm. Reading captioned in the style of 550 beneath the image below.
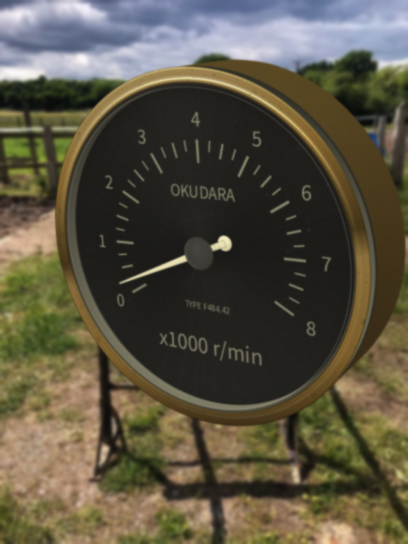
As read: 250
